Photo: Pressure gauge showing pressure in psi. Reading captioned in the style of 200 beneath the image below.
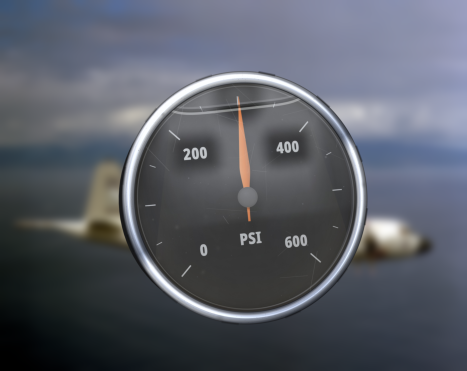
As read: 300
